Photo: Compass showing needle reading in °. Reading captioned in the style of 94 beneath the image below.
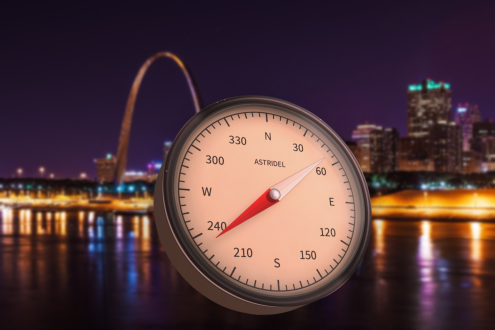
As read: 232.5
